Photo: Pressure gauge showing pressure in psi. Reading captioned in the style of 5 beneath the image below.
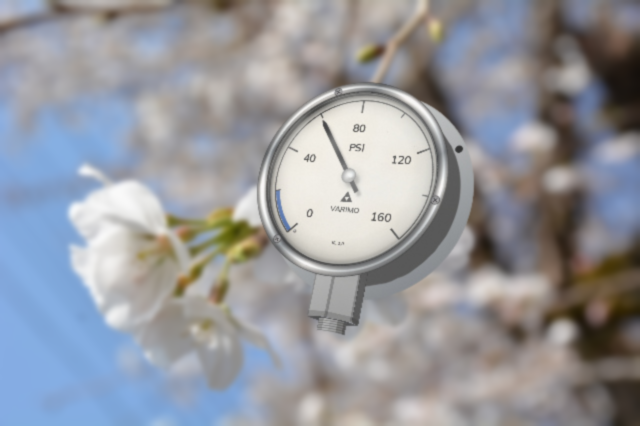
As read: 60
